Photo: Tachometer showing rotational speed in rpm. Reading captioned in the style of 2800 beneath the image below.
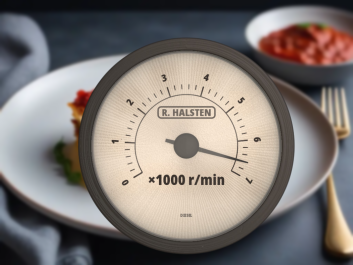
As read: 6600
